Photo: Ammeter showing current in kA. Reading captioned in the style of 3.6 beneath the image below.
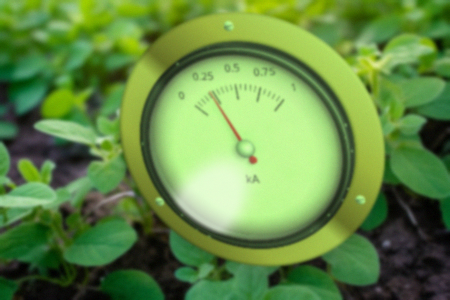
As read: 0.25
